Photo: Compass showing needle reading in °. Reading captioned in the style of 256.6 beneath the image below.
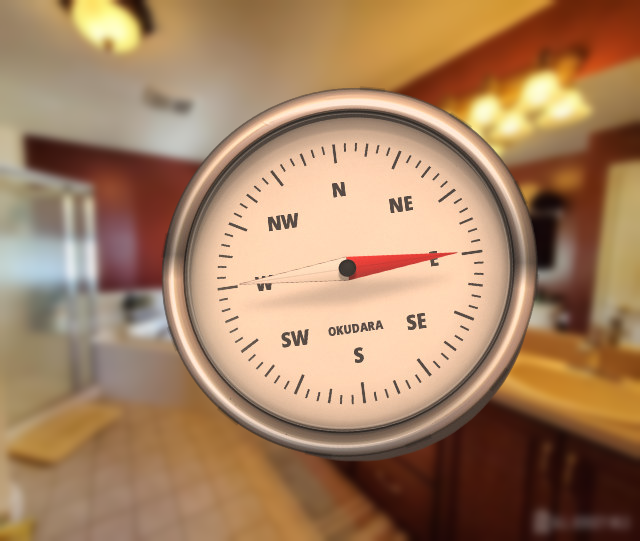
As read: 90
